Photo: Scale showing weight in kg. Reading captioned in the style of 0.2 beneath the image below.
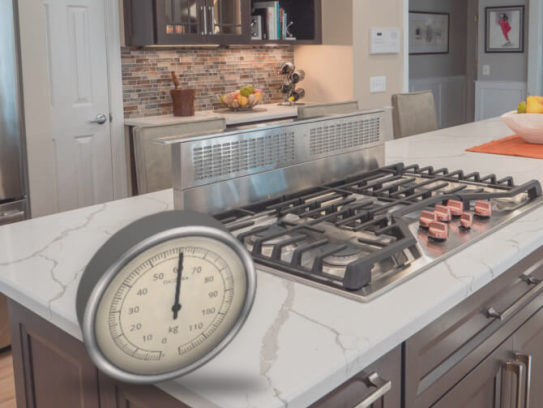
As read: 60
